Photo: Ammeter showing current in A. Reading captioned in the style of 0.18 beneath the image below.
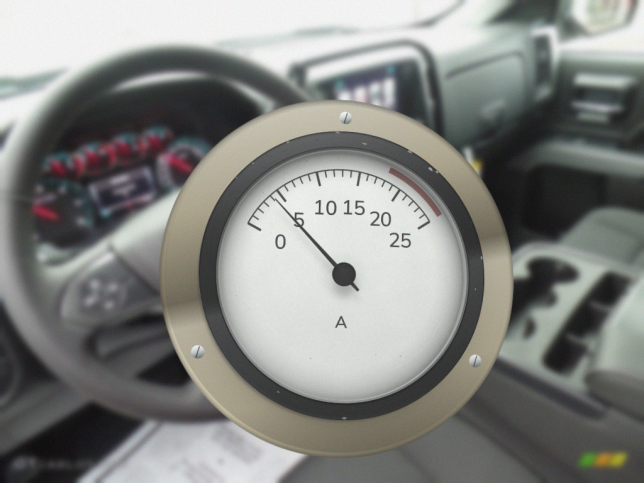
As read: 4
